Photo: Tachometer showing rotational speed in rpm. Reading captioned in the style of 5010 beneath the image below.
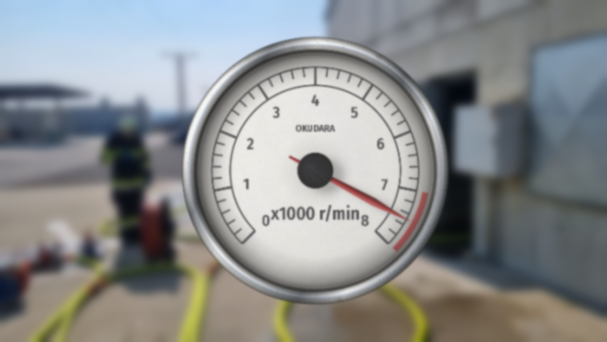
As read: 7500
